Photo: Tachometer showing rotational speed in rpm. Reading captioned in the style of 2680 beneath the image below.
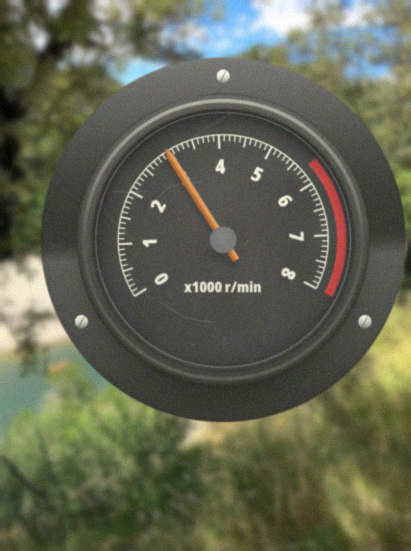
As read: 3000
